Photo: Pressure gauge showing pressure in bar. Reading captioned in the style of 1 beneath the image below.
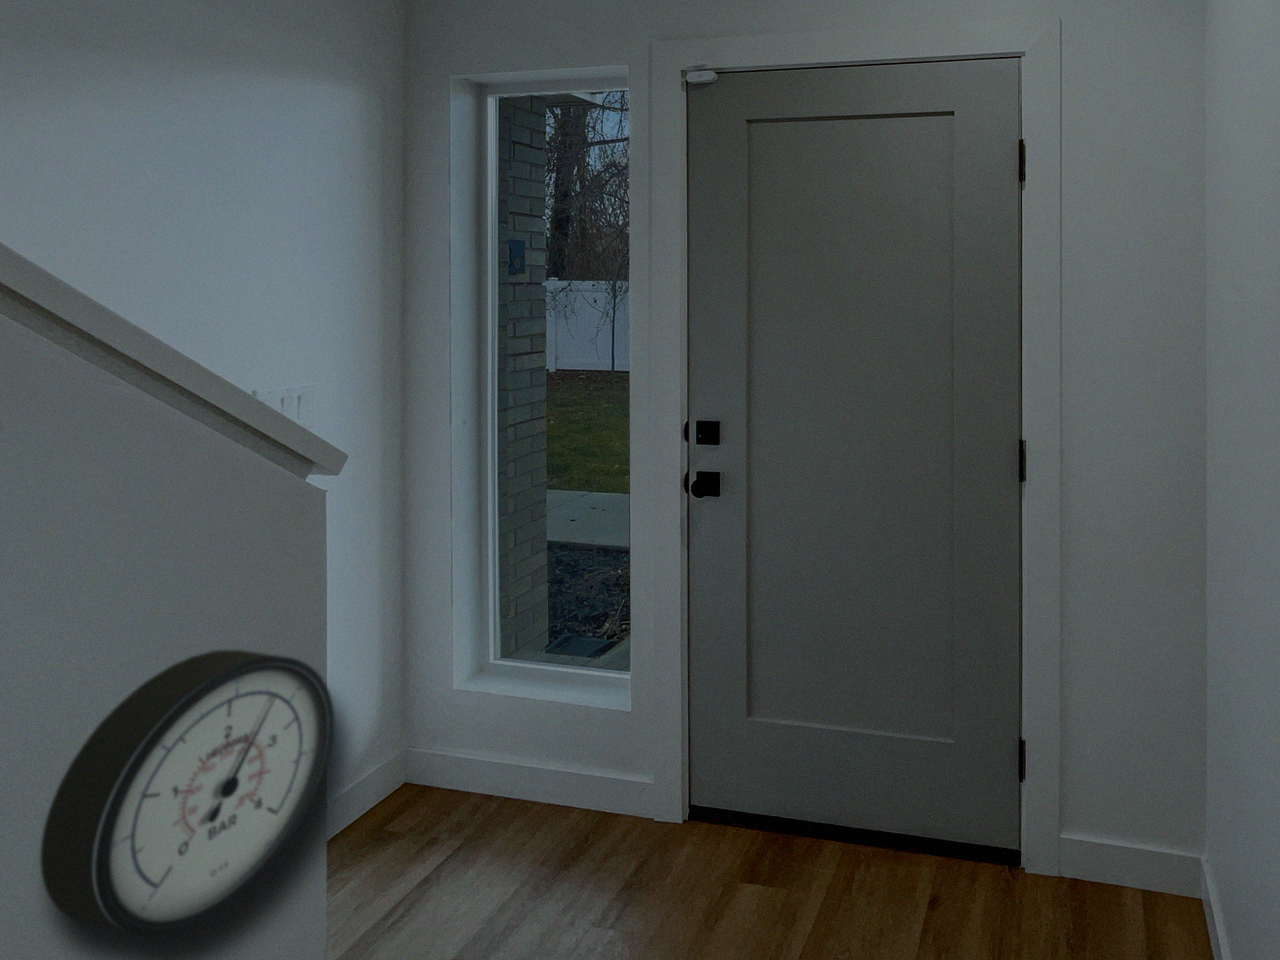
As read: 2.5
